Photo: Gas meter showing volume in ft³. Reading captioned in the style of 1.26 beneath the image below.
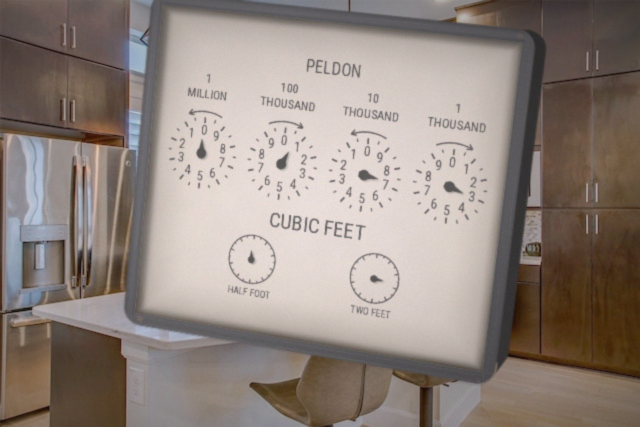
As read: 7300
